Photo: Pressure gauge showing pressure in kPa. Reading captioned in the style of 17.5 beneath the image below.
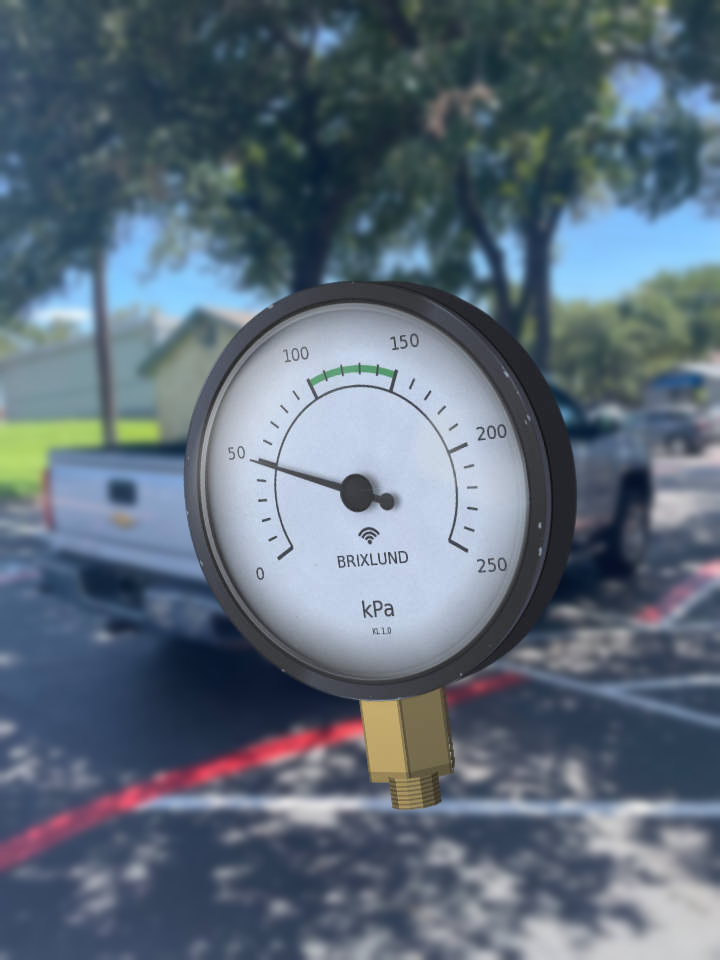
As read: 50
